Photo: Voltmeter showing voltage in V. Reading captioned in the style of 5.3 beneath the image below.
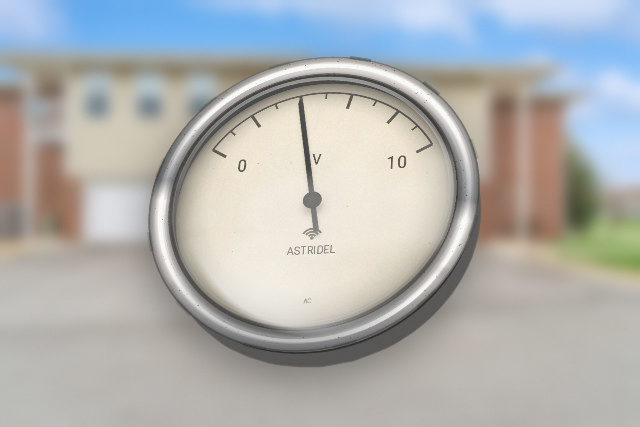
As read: 4
